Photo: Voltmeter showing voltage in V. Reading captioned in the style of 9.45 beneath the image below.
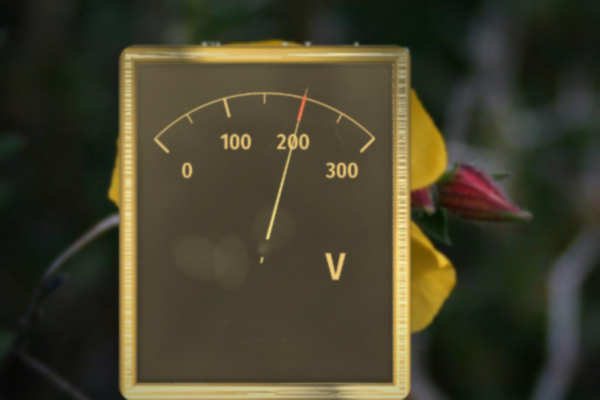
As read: 200
